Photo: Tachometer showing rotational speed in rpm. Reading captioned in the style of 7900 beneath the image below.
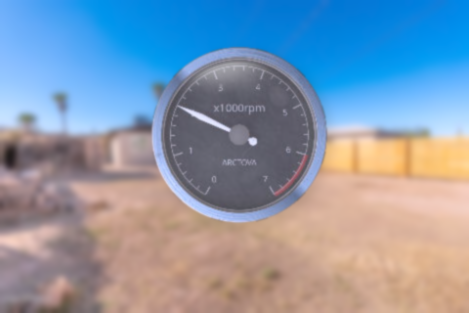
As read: 2000
